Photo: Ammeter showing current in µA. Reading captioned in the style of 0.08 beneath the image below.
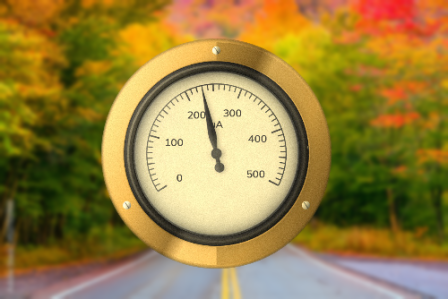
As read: 230
